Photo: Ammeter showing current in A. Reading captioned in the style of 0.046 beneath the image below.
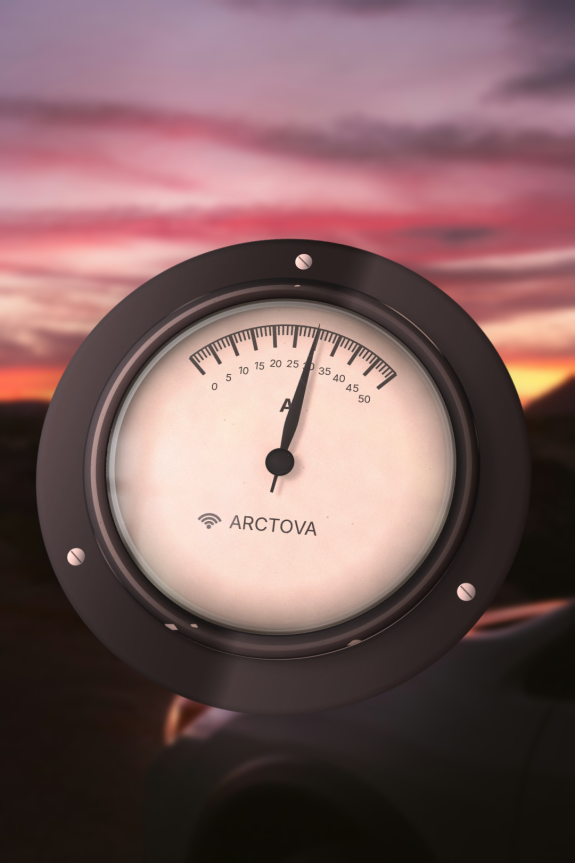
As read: 30
